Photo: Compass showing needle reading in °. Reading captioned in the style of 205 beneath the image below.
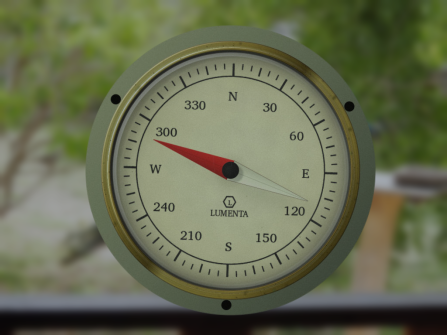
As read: 290
